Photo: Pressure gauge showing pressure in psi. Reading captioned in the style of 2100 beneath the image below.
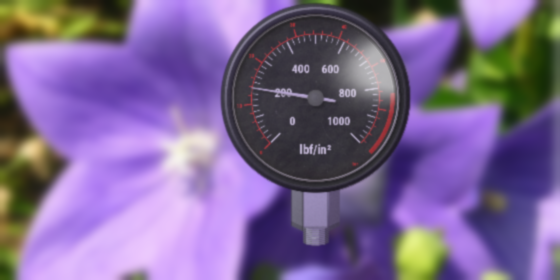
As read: 200
